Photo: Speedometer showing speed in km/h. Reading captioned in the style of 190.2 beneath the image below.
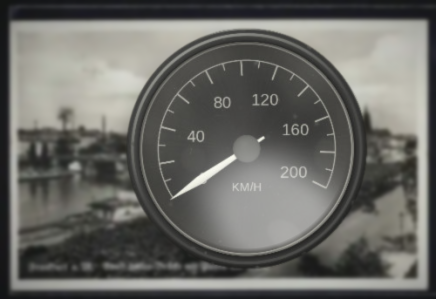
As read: 0
